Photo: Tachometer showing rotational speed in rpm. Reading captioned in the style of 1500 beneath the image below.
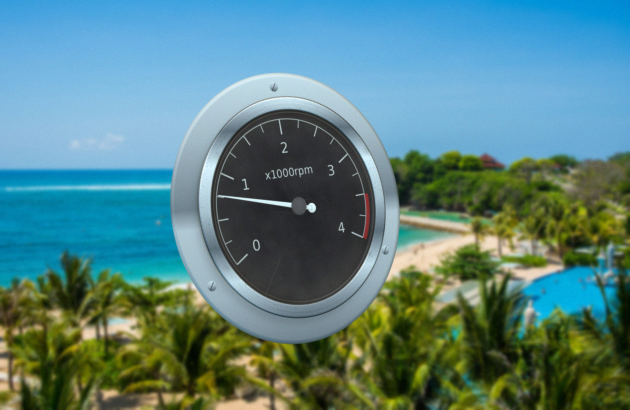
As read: 750
